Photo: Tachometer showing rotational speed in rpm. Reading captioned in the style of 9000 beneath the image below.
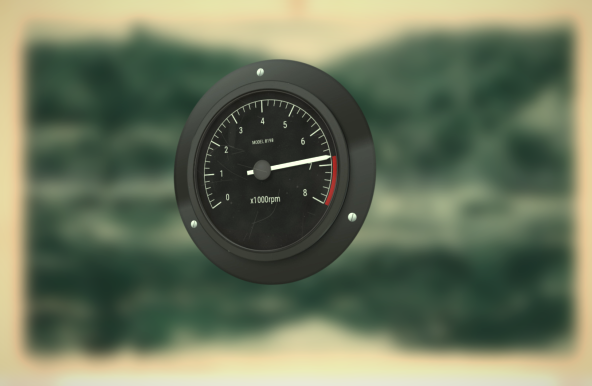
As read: 6800
